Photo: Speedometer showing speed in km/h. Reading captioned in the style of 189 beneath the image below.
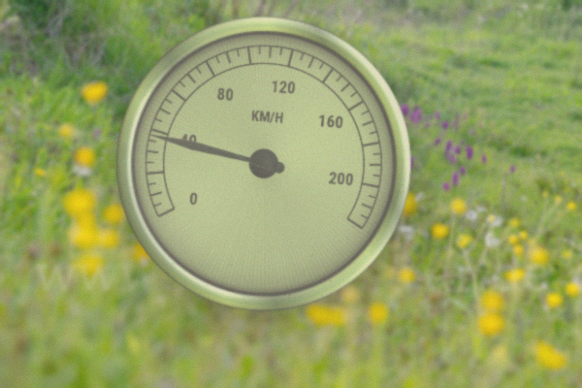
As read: 37.5
